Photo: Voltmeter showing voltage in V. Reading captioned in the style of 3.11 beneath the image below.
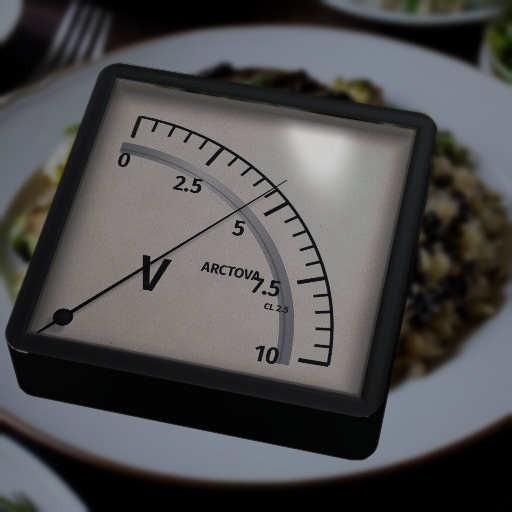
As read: 4.5
